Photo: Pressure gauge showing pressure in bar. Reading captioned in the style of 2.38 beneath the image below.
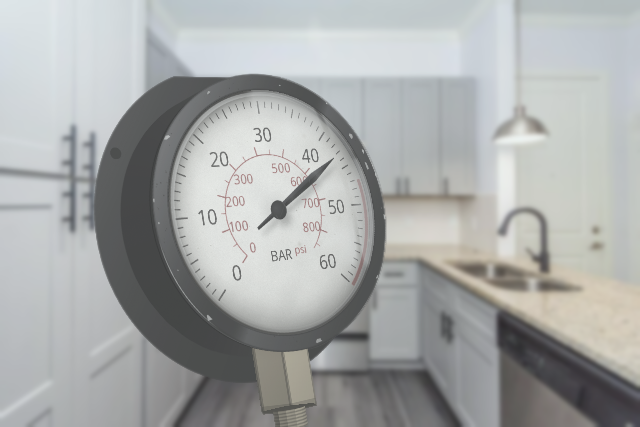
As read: 43
